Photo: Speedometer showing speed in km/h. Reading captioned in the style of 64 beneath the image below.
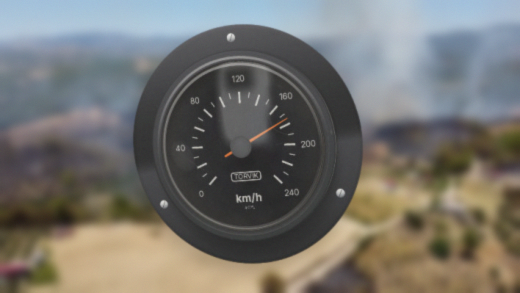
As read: 175
